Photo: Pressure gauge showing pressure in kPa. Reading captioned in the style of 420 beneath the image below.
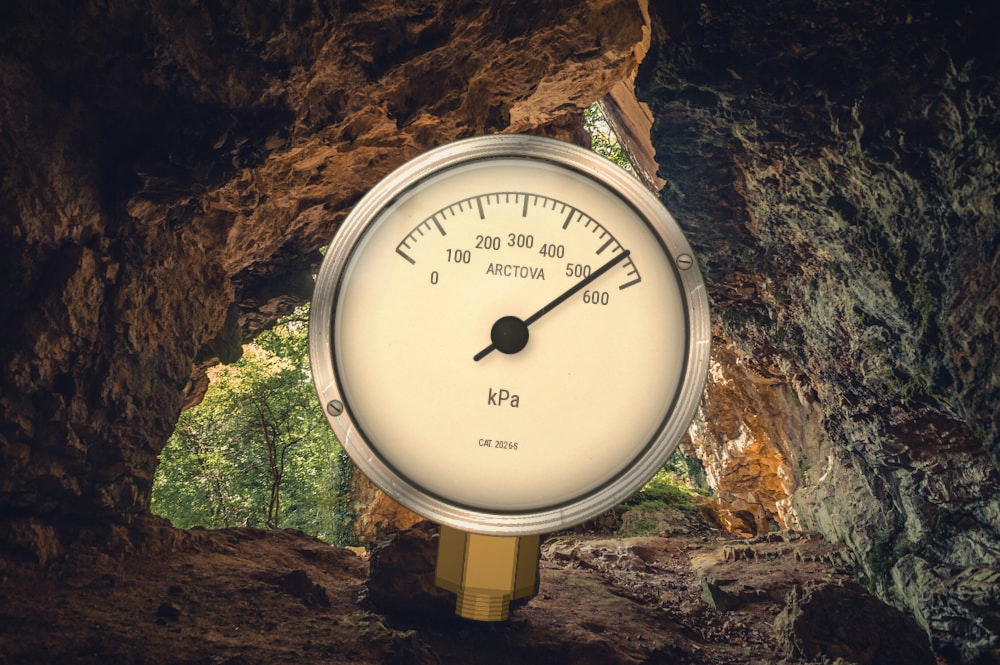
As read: 540
